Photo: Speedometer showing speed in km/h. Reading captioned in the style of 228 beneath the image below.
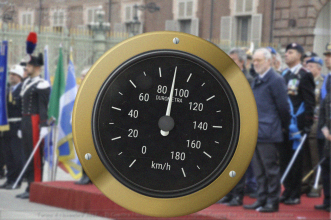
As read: 90
